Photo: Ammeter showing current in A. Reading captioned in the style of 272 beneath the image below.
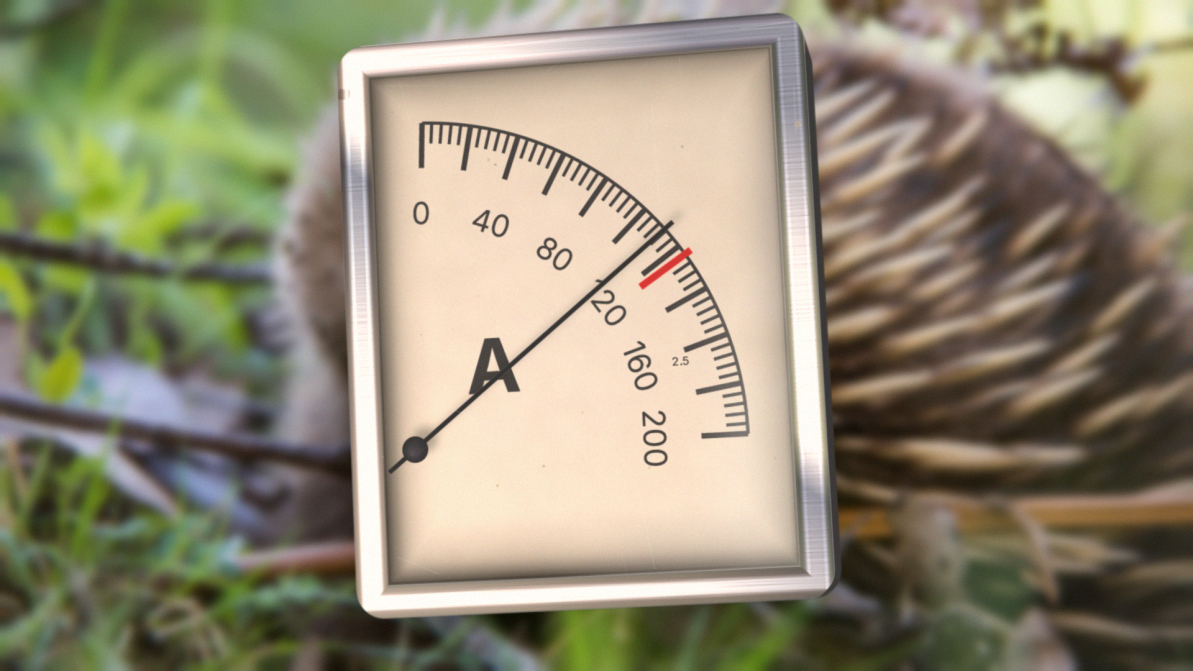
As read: 112
